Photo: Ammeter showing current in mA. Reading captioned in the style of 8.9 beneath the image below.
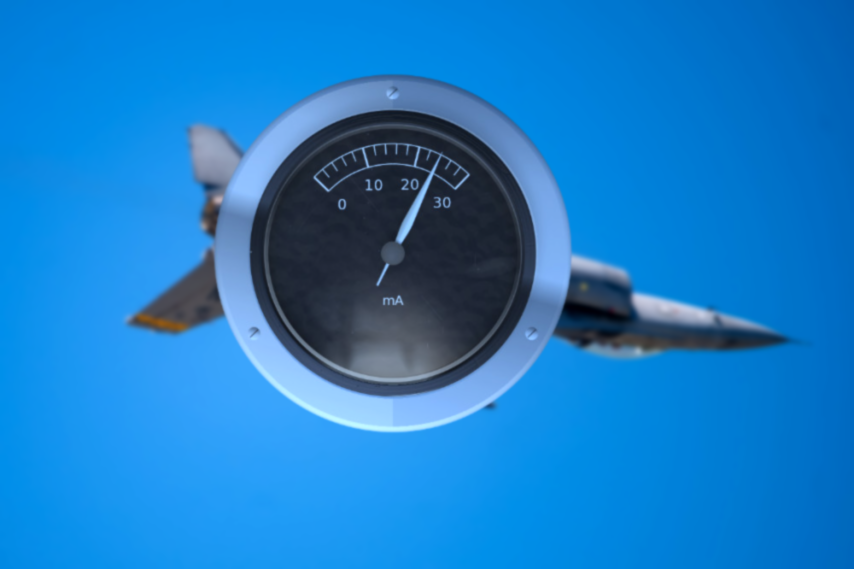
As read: 24
